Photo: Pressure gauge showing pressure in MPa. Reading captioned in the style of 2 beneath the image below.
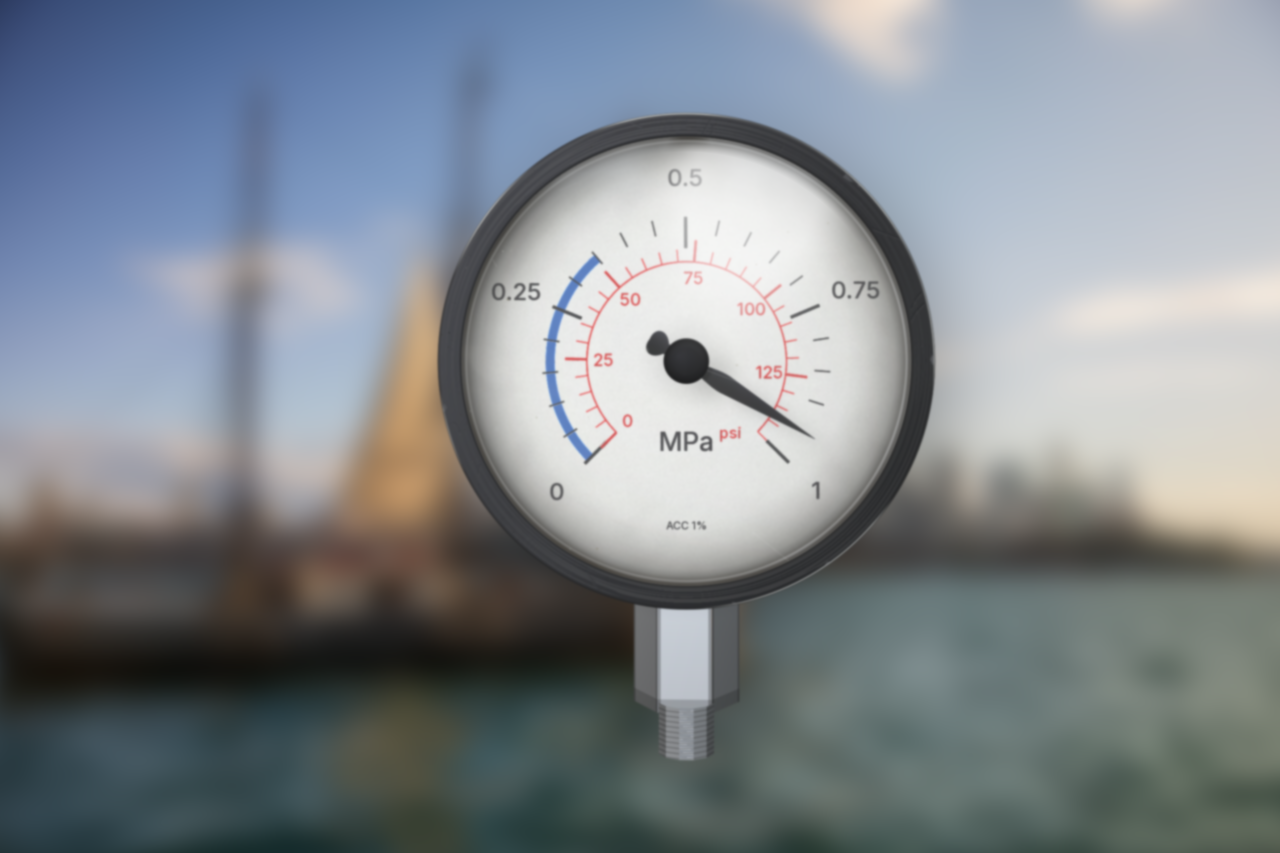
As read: 0.95
